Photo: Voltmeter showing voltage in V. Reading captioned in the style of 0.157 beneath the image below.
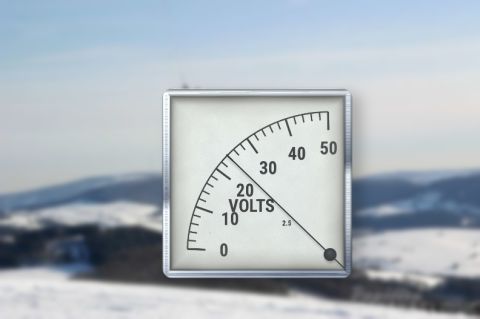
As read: 24
